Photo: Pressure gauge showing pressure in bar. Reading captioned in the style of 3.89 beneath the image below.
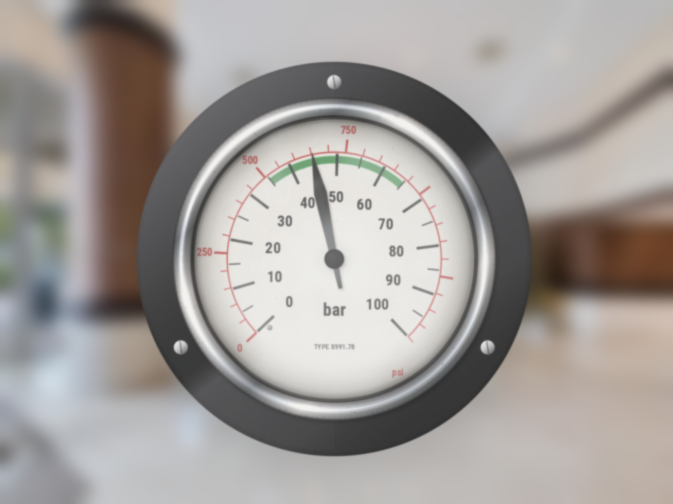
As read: 45
